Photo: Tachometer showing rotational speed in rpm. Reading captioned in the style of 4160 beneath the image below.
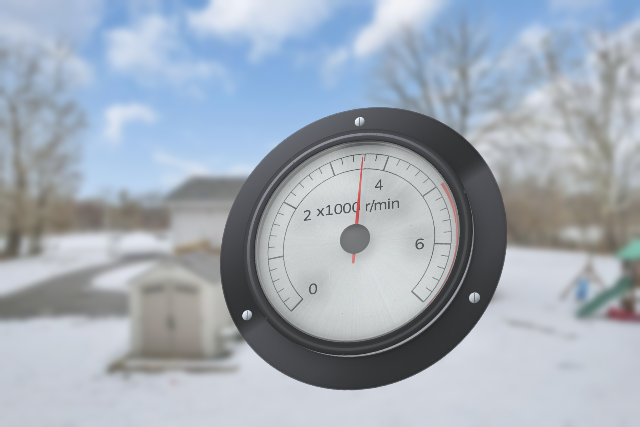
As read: 3600
